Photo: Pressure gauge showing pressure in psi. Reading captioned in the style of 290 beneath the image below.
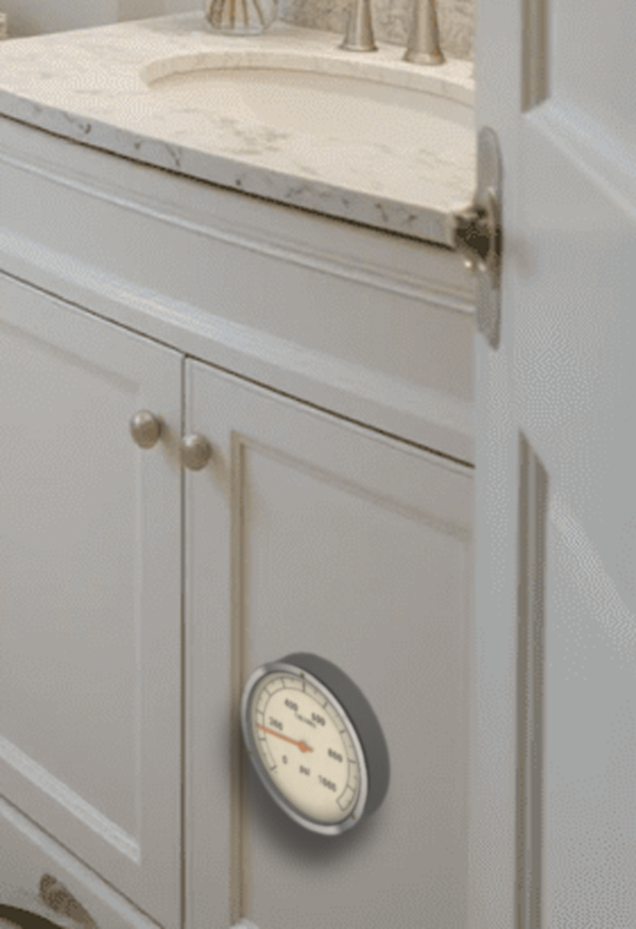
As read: 150
